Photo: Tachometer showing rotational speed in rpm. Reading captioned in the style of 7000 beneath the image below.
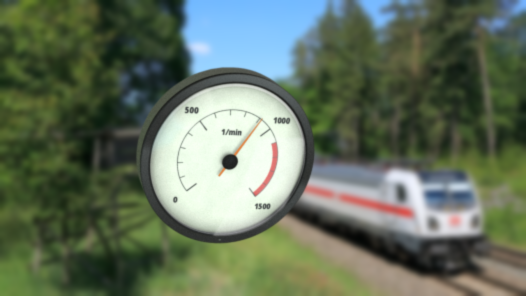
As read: 900
